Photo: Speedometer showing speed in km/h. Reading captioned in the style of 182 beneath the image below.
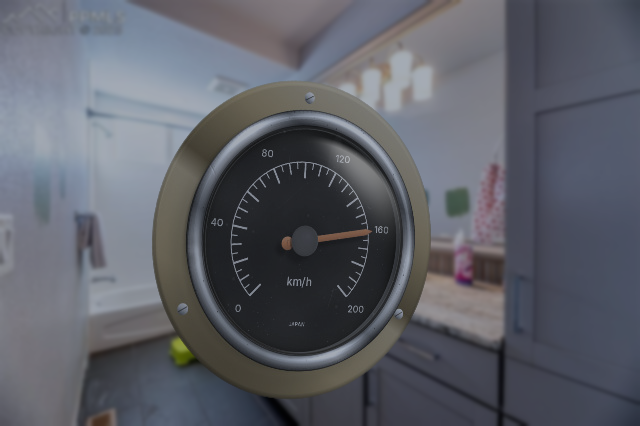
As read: 160
